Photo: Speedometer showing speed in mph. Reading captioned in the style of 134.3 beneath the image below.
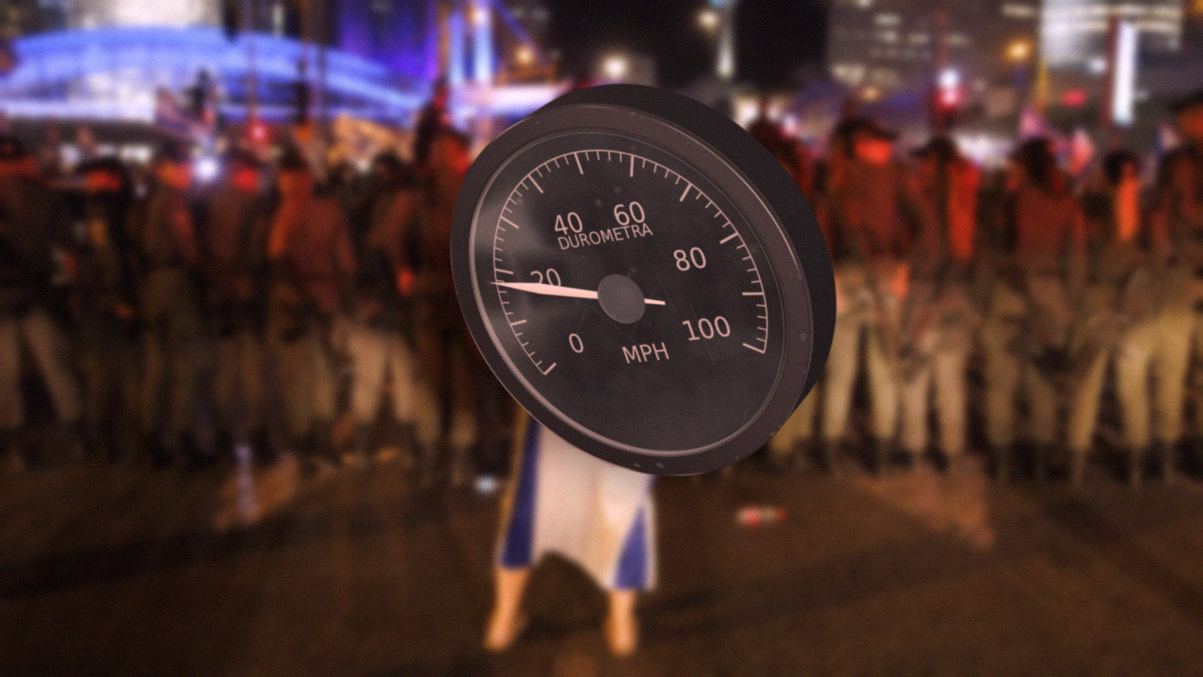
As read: 18
